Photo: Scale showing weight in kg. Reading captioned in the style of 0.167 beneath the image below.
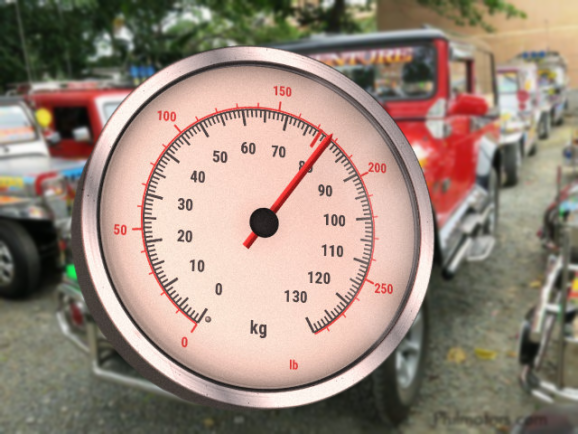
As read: 80
